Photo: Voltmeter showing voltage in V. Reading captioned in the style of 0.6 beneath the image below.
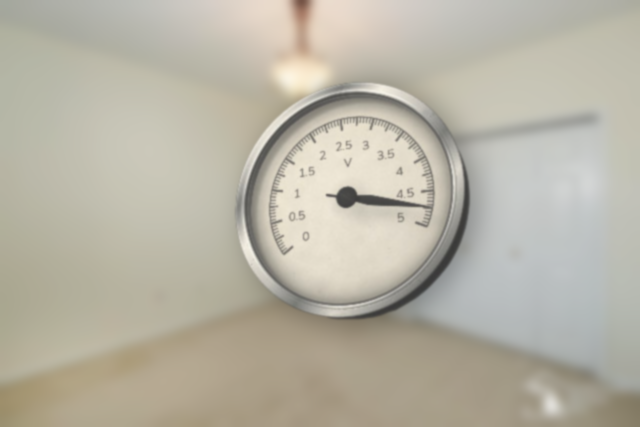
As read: 4.75
